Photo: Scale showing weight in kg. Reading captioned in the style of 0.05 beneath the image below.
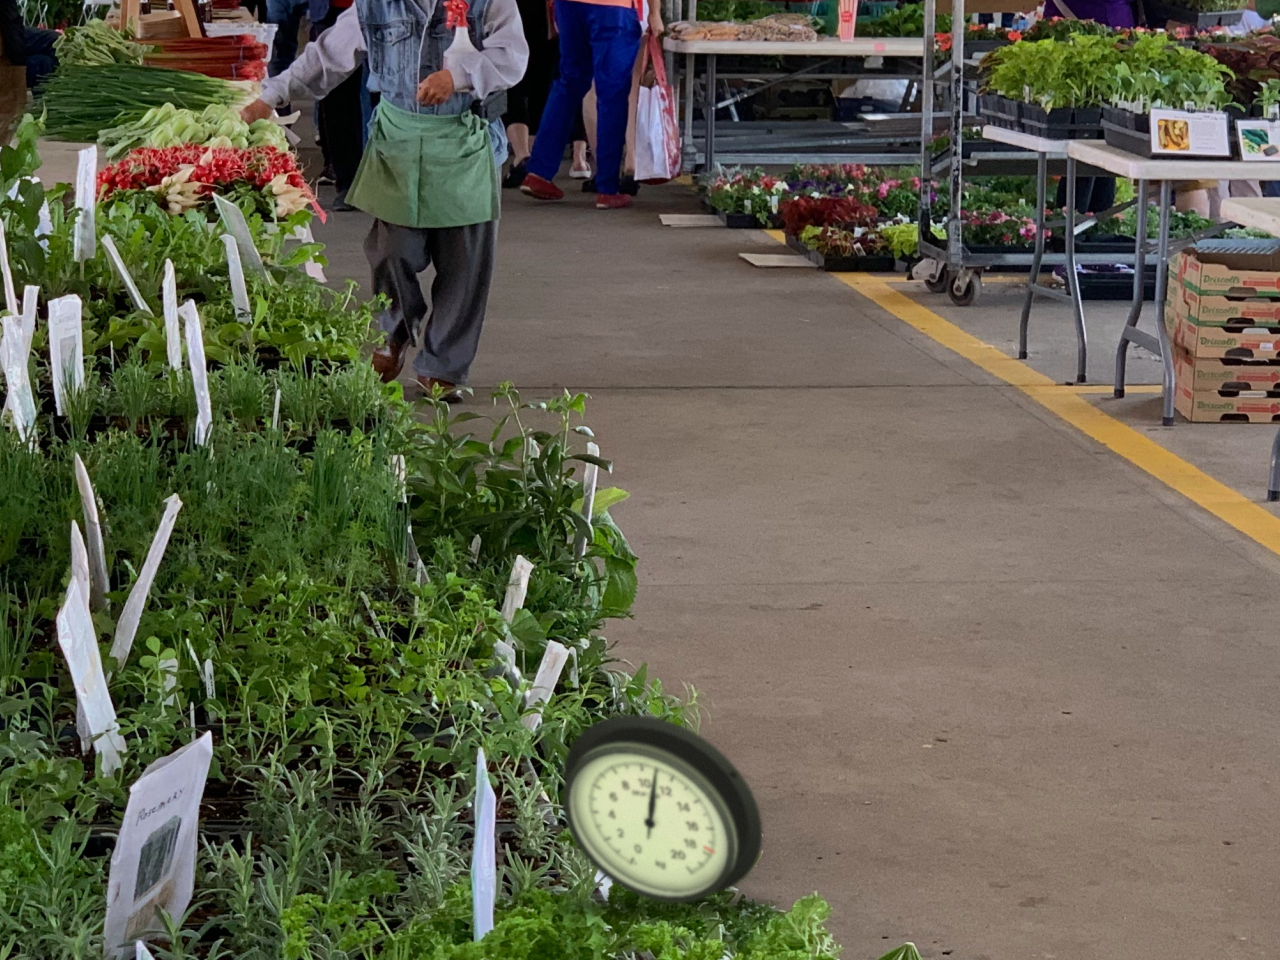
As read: 11
